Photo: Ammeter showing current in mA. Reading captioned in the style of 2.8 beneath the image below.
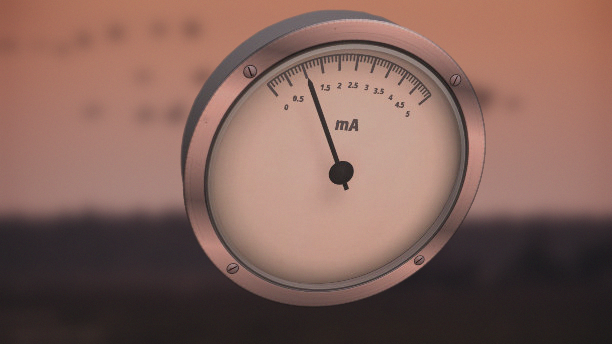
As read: 1
